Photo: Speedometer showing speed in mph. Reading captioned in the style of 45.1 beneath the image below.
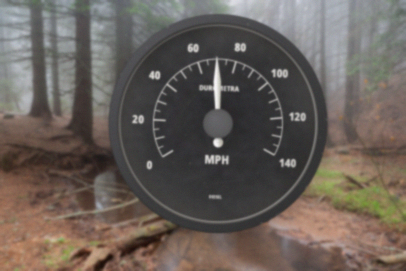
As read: 70
